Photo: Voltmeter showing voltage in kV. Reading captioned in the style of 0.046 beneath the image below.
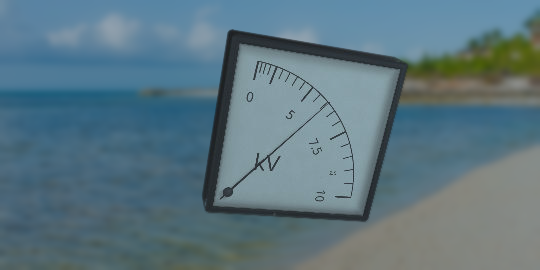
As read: 6
